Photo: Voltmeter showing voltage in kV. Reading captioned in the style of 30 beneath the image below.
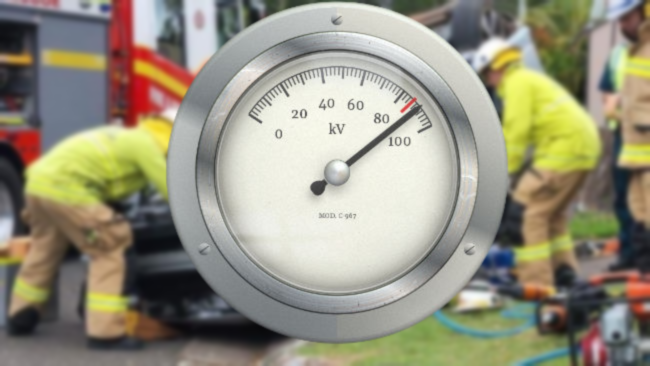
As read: 90
